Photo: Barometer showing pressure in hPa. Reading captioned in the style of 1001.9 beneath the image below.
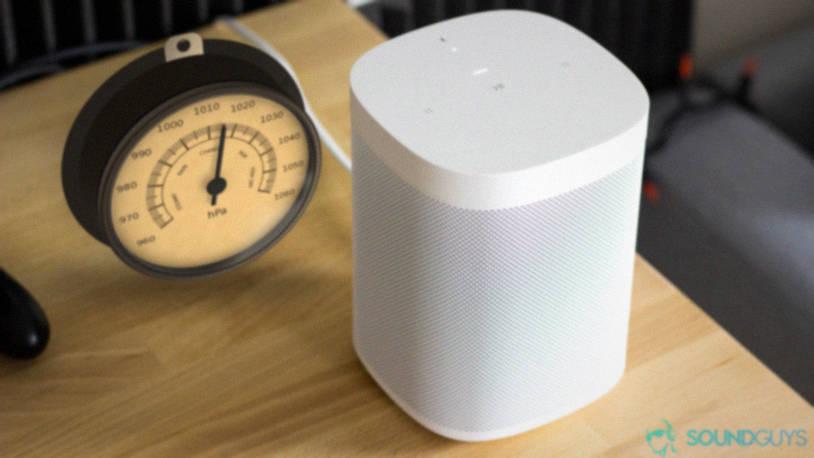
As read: 1015
